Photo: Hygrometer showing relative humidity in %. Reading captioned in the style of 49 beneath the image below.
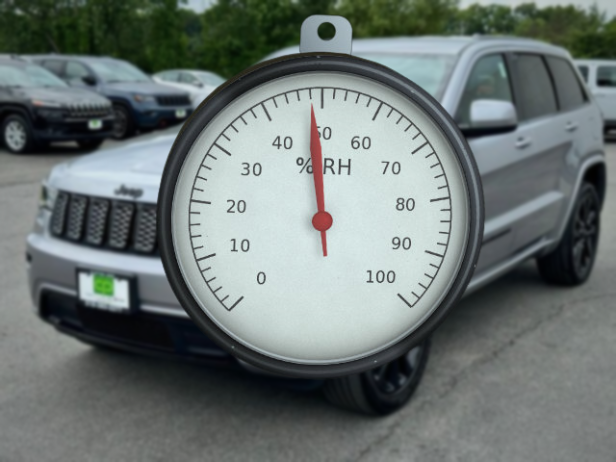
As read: 48
